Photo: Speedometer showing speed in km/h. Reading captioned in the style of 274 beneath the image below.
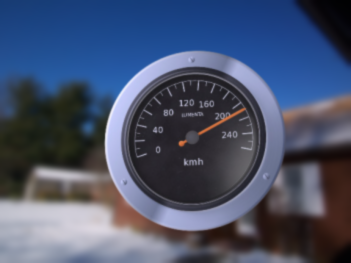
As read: 210
